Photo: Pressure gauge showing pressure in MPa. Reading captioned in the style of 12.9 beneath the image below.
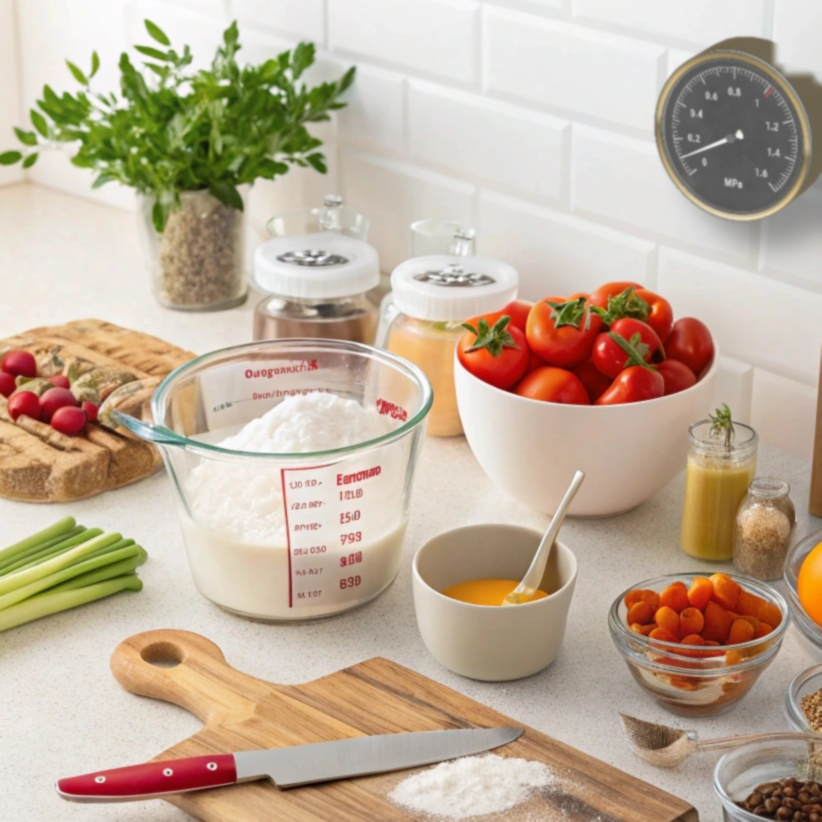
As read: 0.1
